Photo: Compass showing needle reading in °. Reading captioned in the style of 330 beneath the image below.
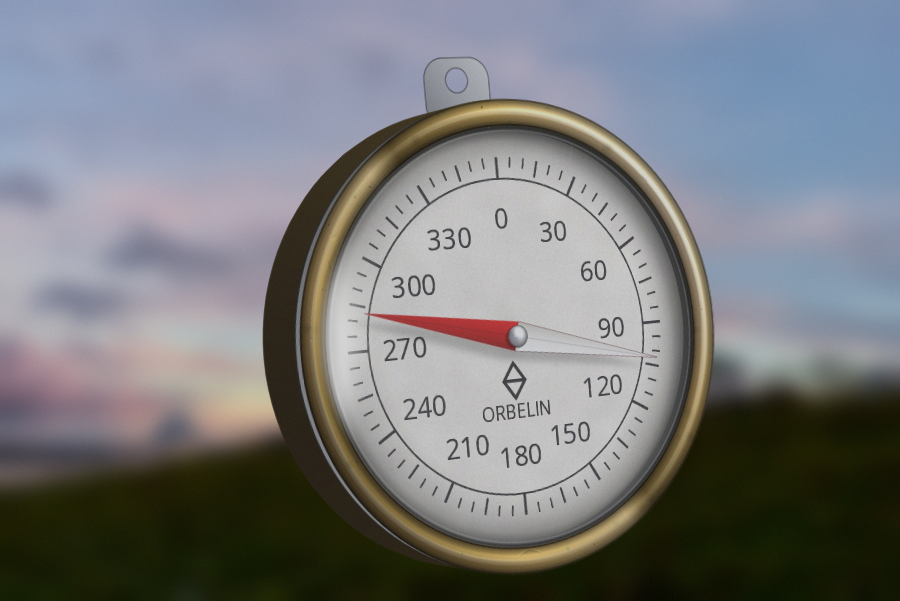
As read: 282.5
